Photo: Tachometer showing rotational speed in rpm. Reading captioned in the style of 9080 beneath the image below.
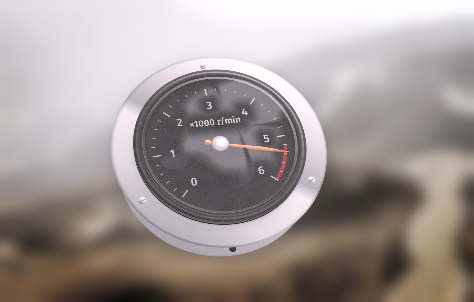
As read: 5400
